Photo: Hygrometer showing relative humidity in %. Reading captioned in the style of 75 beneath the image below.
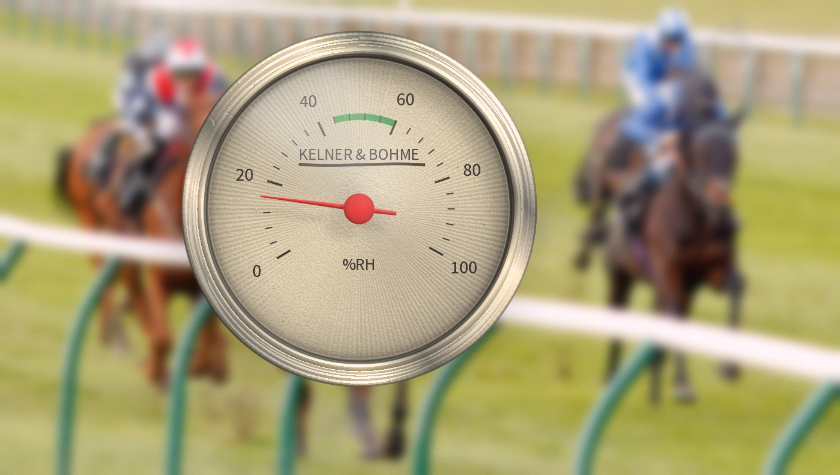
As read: 16
